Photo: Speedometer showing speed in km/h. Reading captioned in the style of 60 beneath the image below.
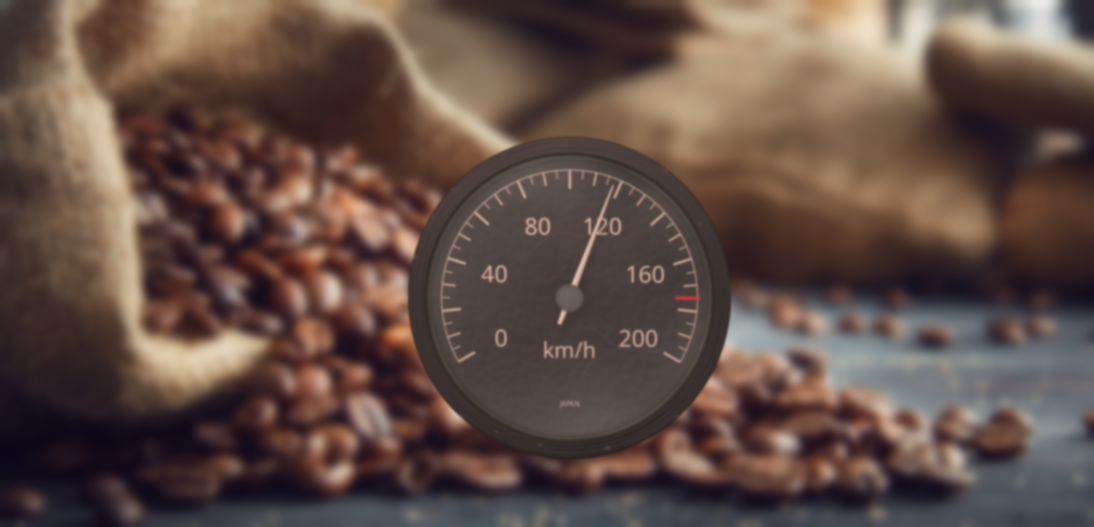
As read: 117.5
